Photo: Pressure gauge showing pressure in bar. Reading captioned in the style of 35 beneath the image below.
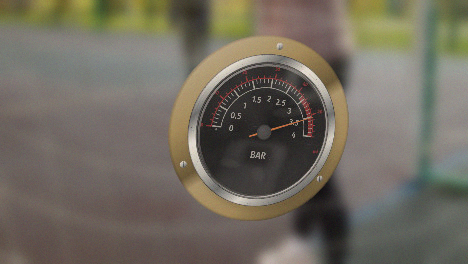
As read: 3.5
